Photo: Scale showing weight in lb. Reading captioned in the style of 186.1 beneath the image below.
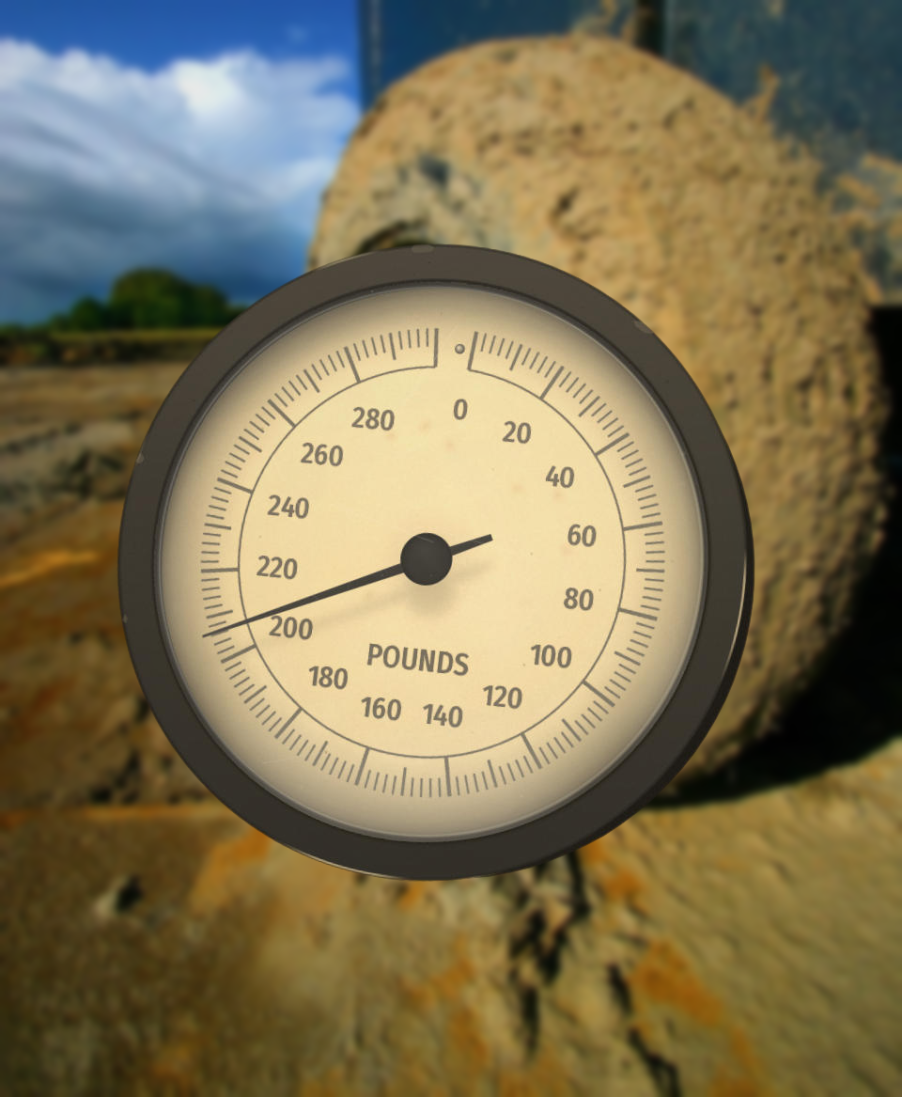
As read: 206
